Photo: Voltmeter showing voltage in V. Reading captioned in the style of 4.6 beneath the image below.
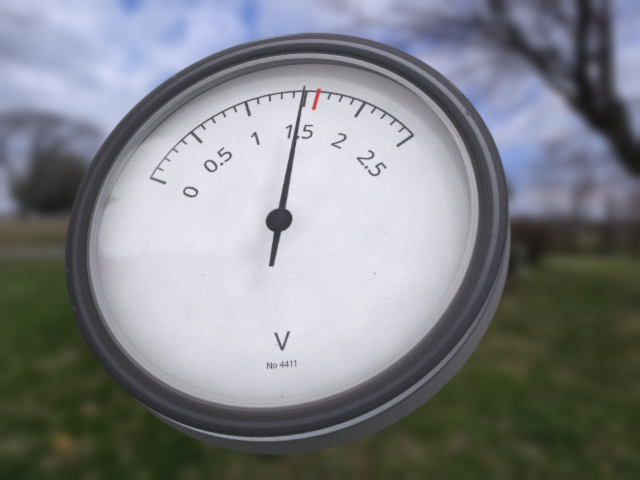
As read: 1.5
